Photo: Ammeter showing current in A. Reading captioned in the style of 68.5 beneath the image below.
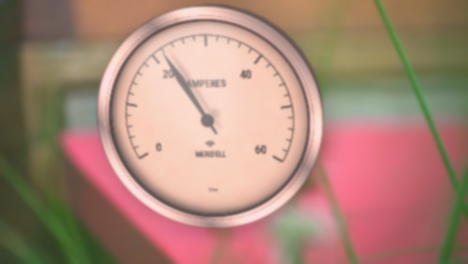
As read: 22
